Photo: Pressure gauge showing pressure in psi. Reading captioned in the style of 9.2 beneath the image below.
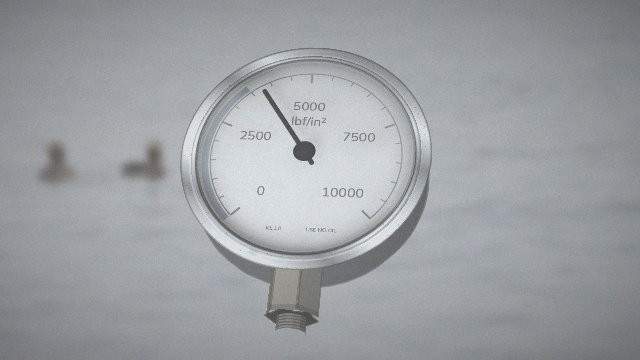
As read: 3750
